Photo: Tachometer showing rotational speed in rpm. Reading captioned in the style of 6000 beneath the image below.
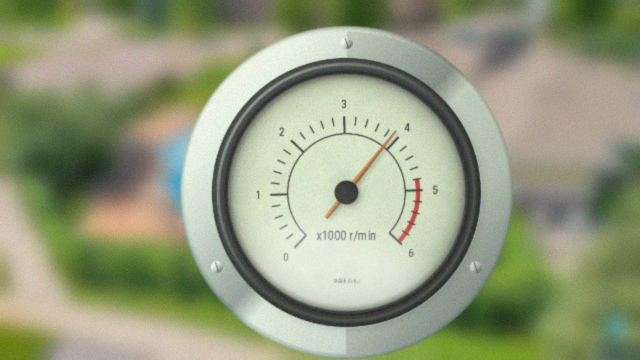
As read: 3900
